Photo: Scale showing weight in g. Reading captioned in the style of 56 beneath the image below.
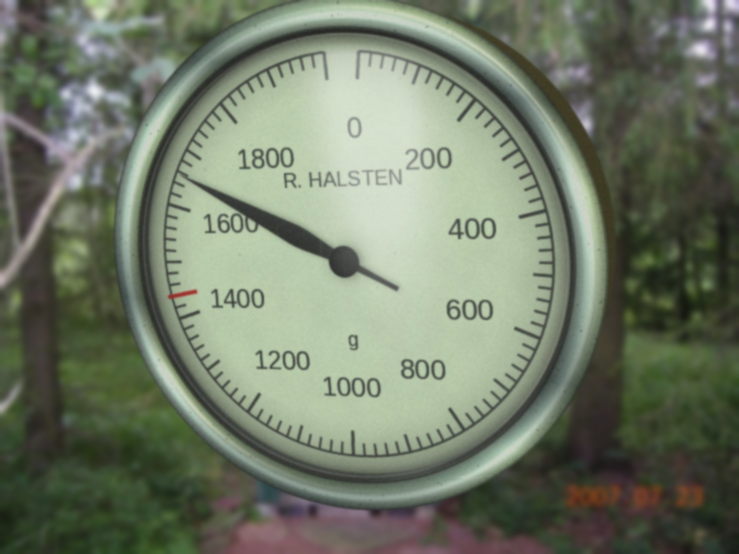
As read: 1660
